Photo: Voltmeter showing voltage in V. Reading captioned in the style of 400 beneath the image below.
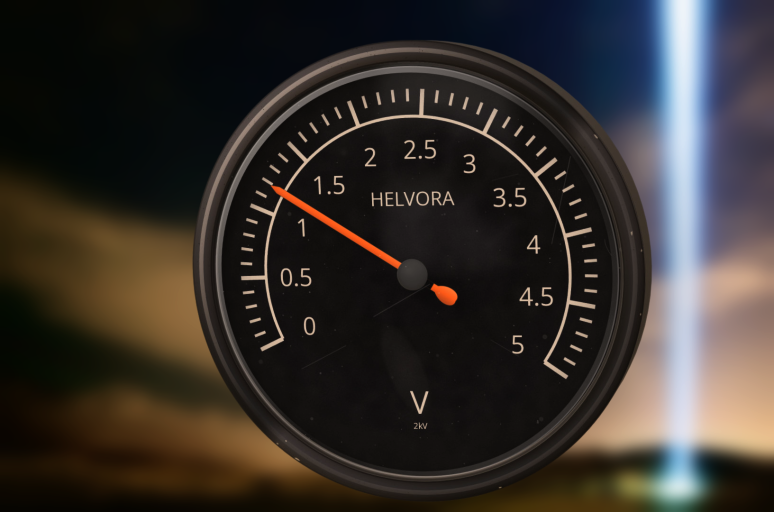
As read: 1.2
